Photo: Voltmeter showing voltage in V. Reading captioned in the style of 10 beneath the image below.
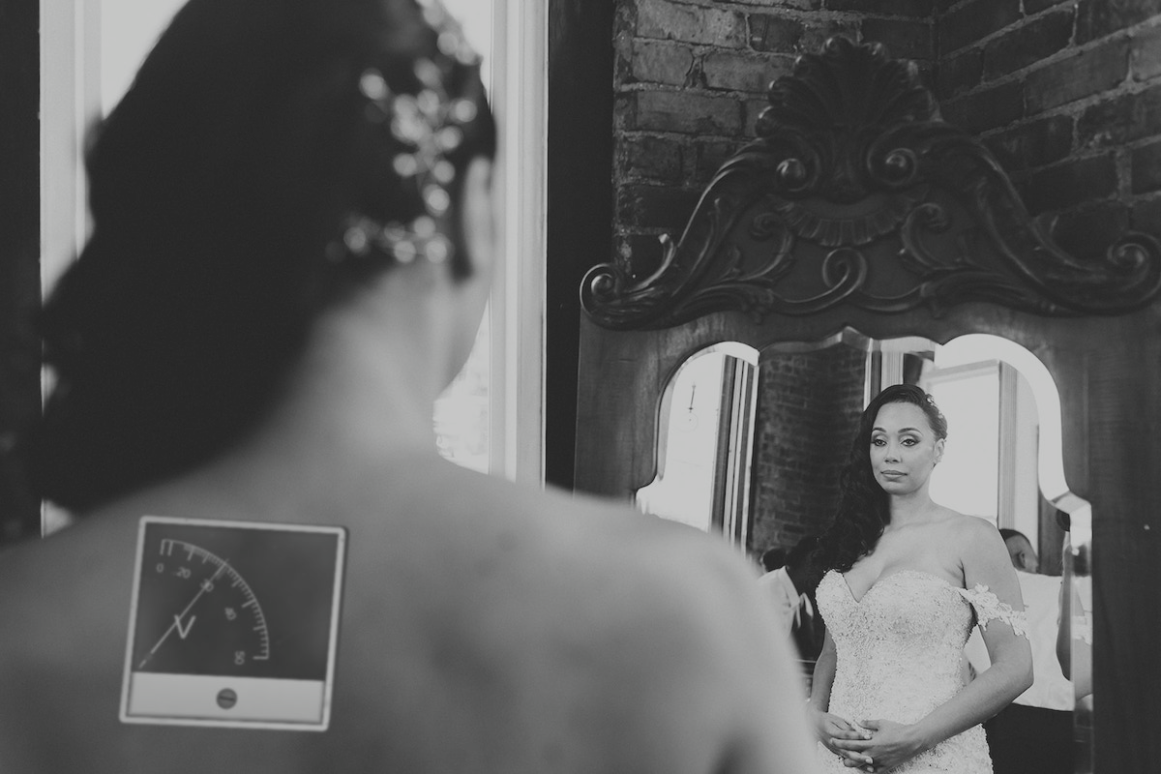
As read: 30
